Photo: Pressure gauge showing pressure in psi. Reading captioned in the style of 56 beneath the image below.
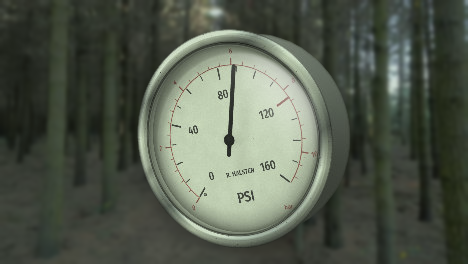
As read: 90
